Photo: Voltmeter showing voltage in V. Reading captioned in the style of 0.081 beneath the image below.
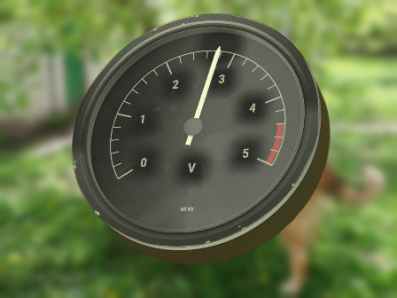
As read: 2.8
